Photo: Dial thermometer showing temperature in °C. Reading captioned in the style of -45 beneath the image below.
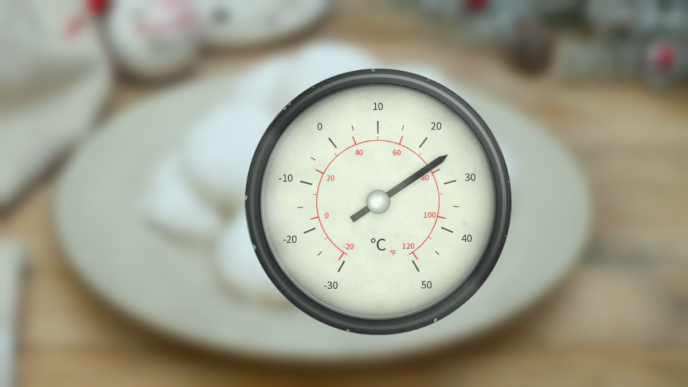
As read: 25
